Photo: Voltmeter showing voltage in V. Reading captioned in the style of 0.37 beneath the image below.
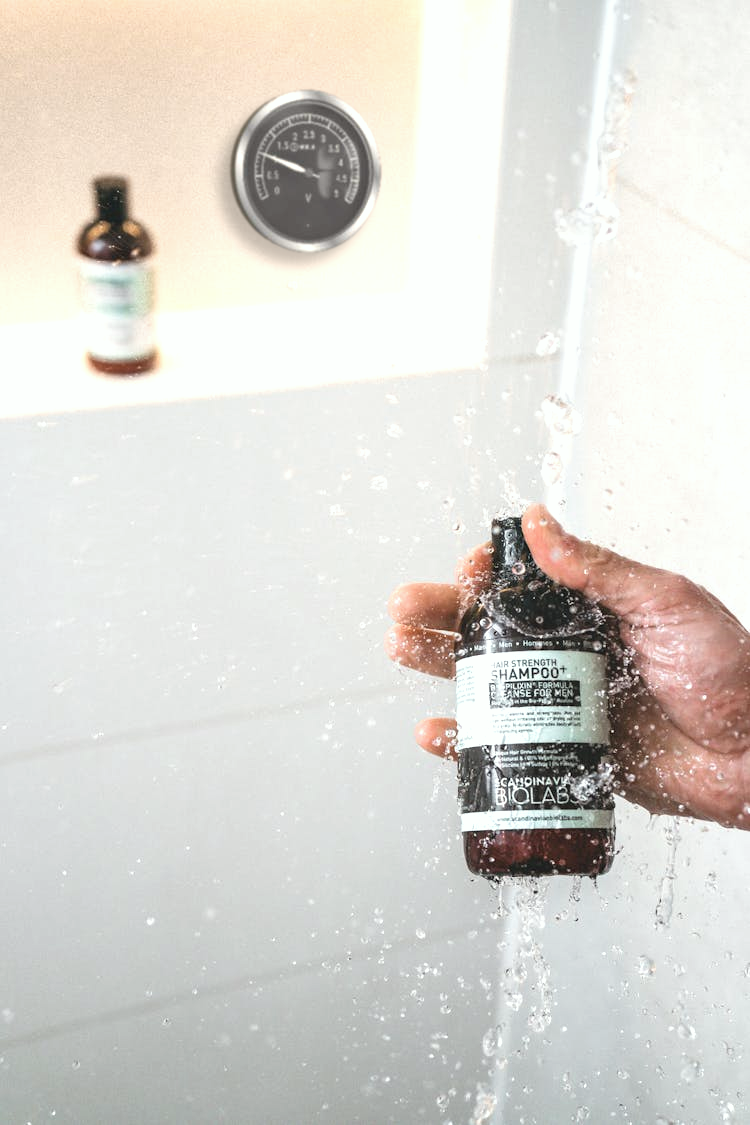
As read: 1
